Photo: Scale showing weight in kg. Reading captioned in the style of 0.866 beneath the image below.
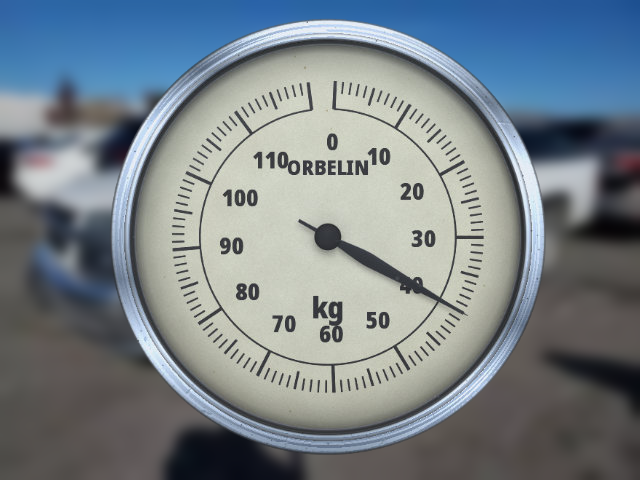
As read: 40
